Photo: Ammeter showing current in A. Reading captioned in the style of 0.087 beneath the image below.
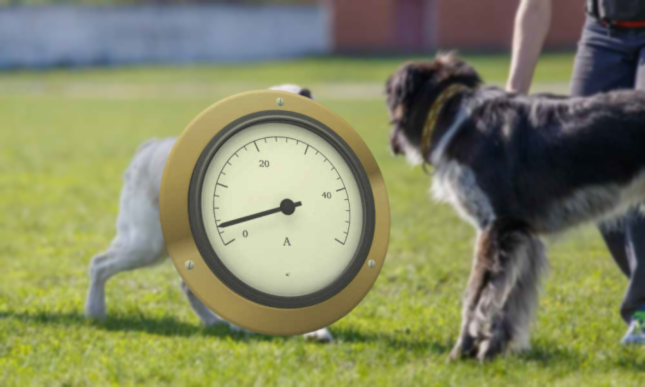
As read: 3
